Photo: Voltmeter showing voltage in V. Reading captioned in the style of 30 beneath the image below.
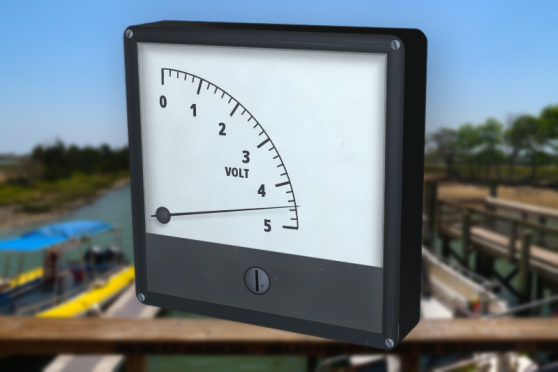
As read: 4.5
